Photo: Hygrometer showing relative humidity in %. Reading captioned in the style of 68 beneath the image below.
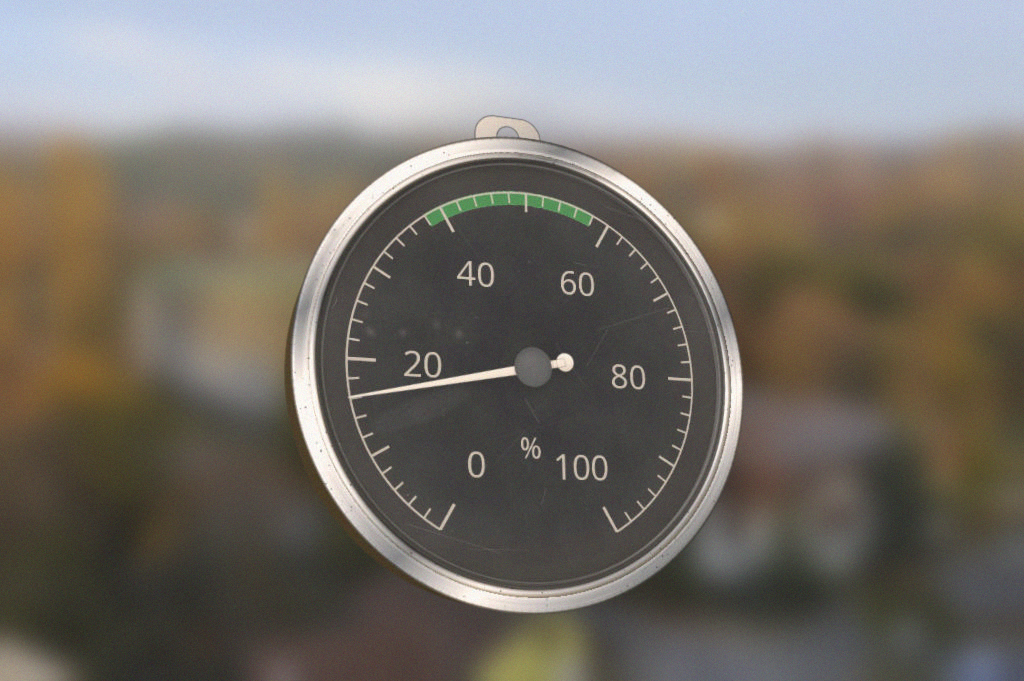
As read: 16
